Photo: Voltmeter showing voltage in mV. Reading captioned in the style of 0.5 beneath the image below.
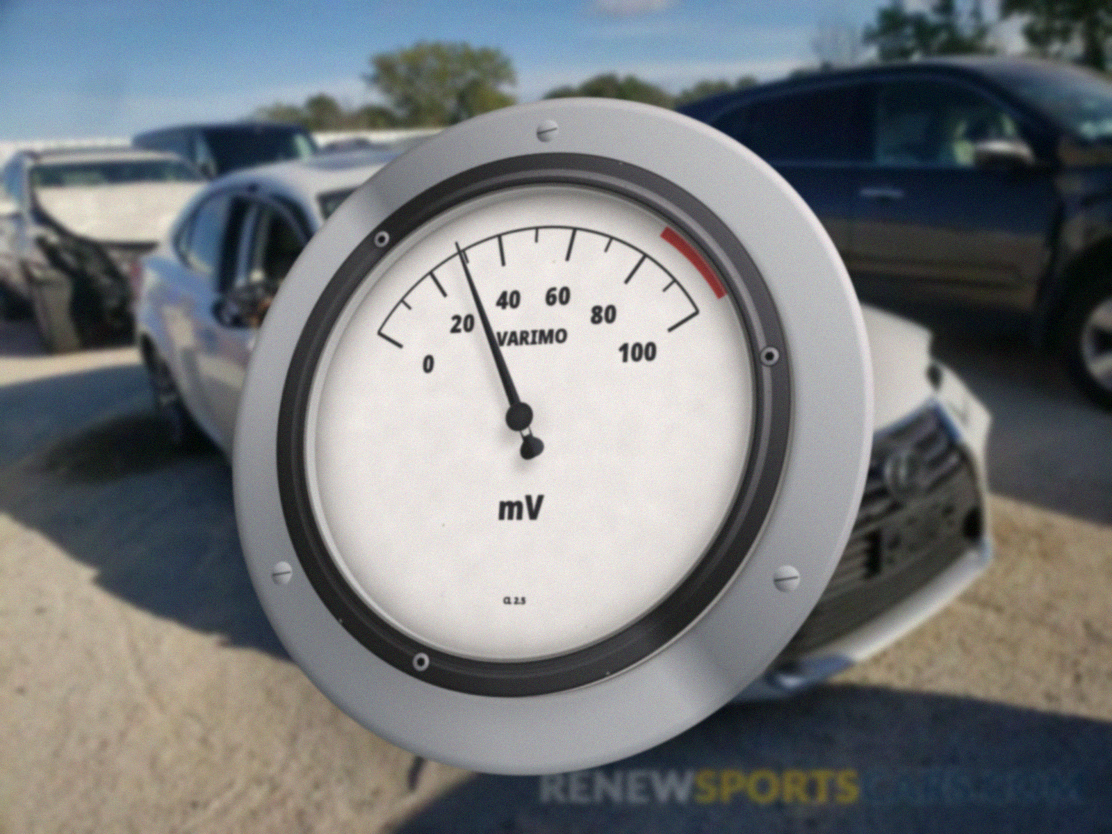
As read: 30
